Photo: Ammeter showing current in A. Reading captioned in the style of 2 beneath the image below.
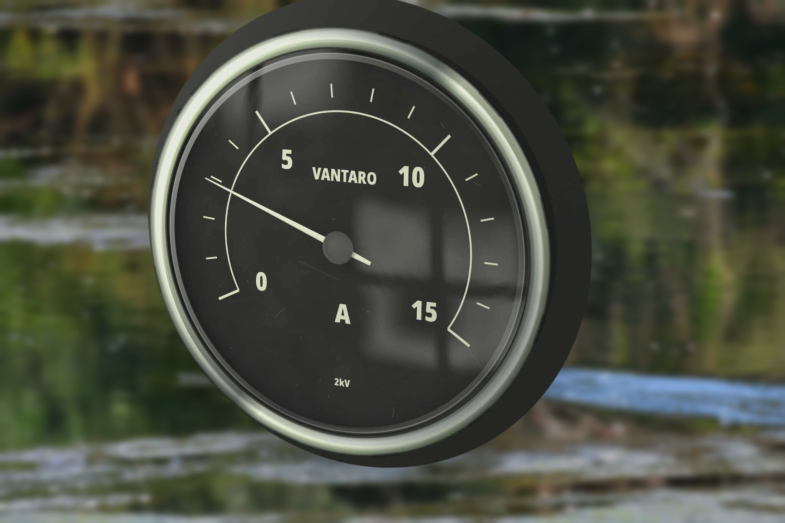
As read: 3
